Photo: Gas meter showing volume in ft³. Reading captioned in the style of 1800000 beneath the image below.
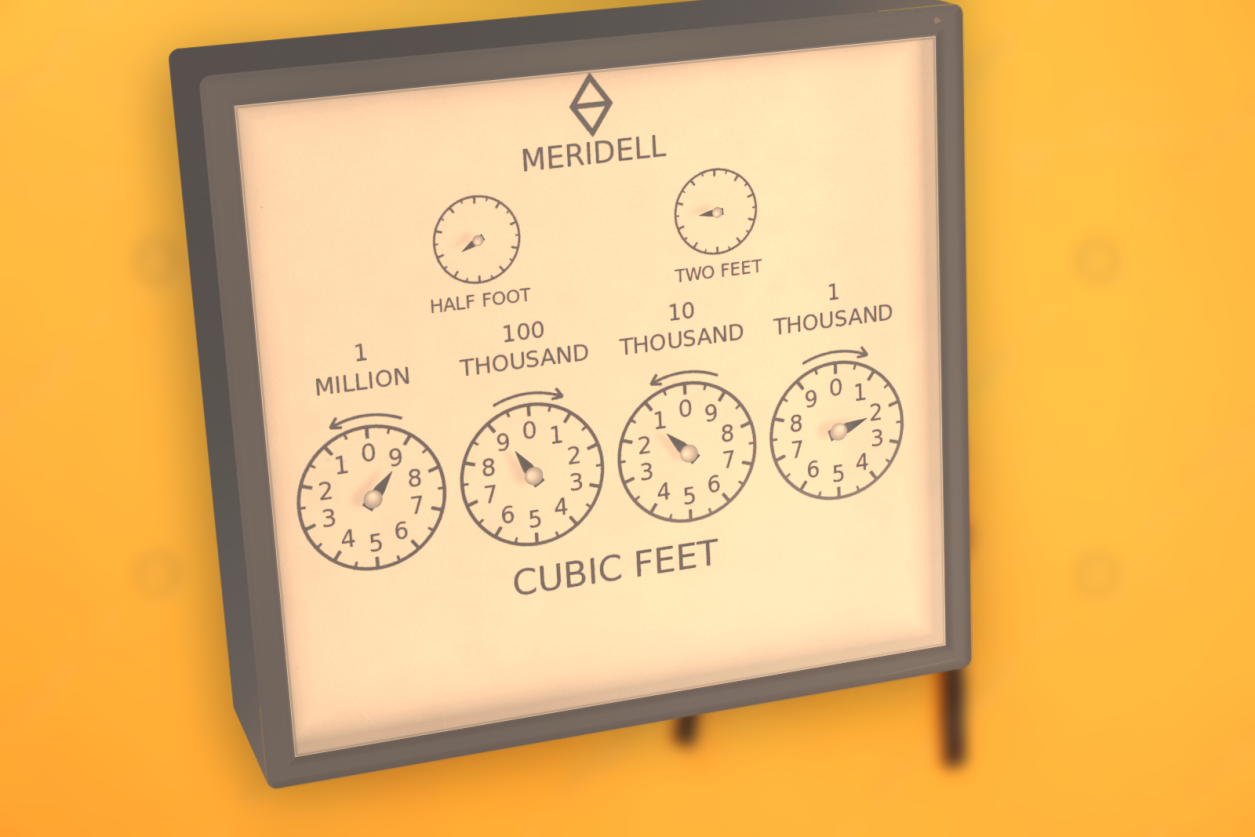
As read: 891200
